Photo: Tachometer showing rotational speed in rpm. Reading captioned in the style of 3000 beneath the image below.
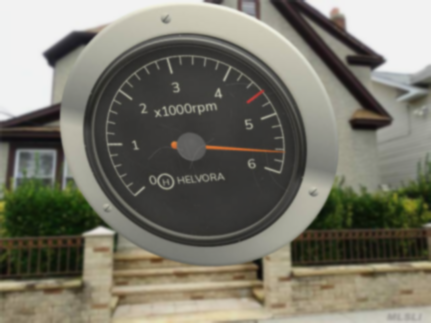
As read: 5600
